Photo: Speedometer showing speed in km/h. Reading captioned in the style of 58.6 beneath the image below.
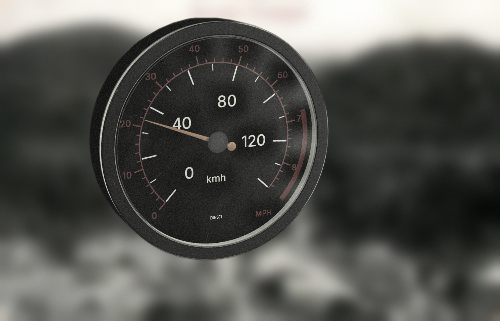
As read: 35
